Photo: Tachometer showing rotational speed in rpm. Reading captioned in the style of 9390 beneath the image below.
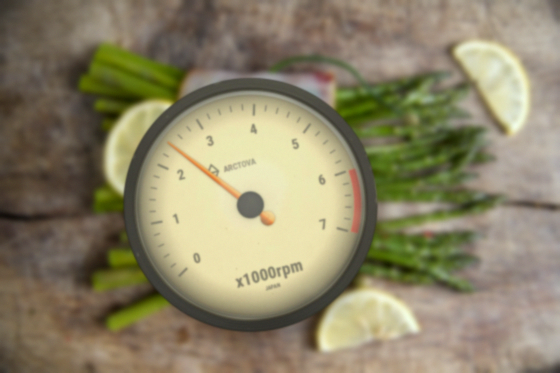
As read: 2400
